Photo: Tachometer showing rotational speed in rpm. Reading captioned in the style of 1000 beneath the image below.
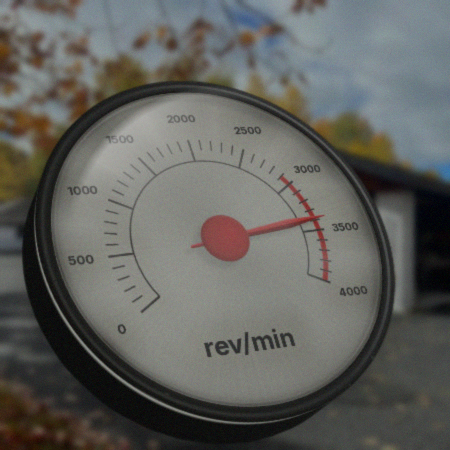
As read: 3400
